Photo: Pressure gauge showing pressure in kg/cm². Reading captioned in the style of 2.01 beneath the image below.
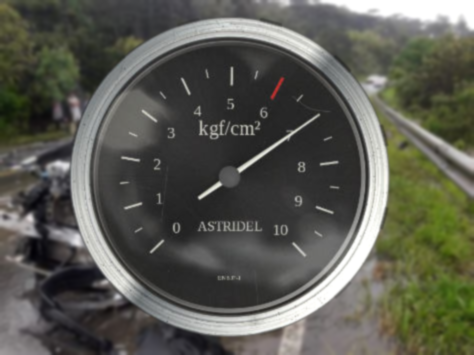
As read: 7
